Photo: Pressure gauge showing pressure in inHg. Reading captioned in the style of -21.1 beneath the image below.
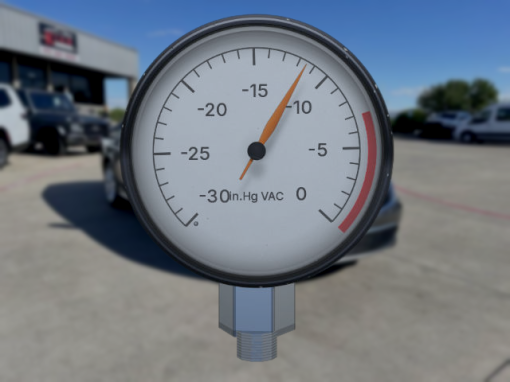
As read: -11.5
